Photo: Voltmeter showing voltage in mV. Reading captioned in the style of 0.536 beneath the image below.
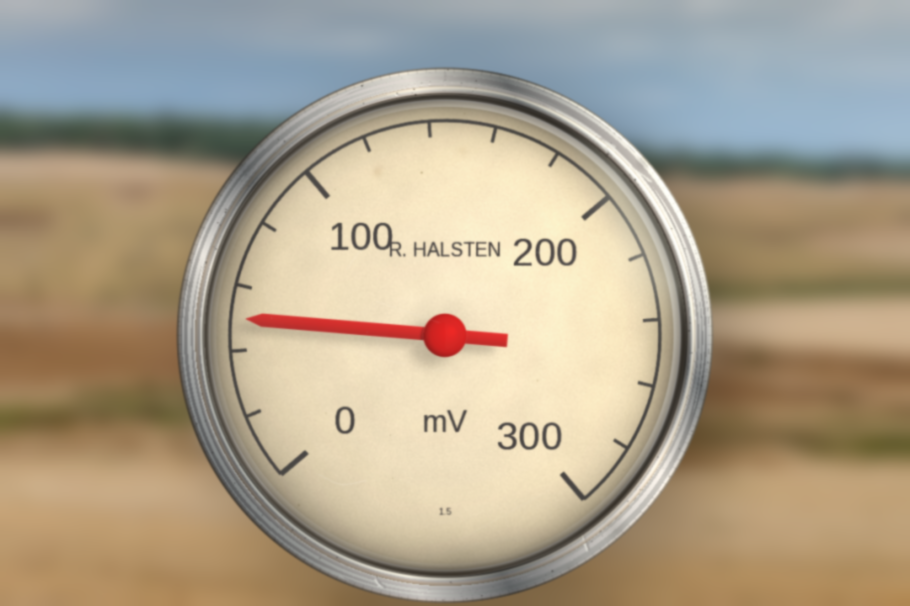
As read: 50
